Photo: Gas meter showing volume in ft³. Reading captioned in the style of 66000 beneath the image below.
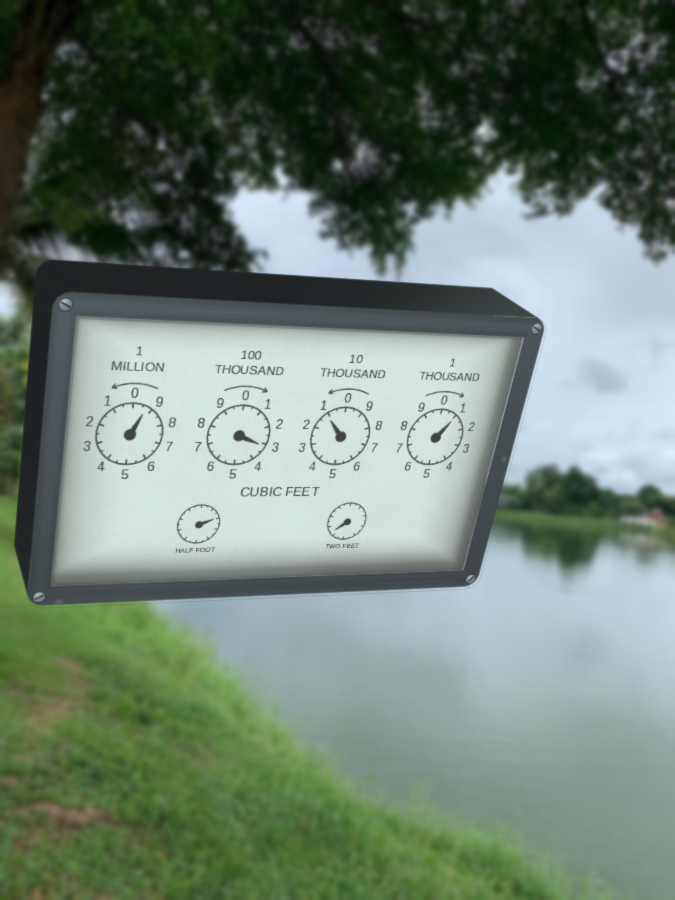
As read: 931100
